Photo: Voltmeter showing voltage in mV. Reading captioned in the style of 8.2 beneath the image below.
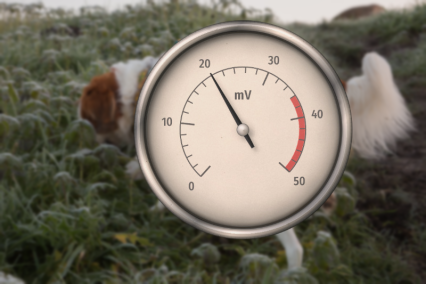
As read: 20
